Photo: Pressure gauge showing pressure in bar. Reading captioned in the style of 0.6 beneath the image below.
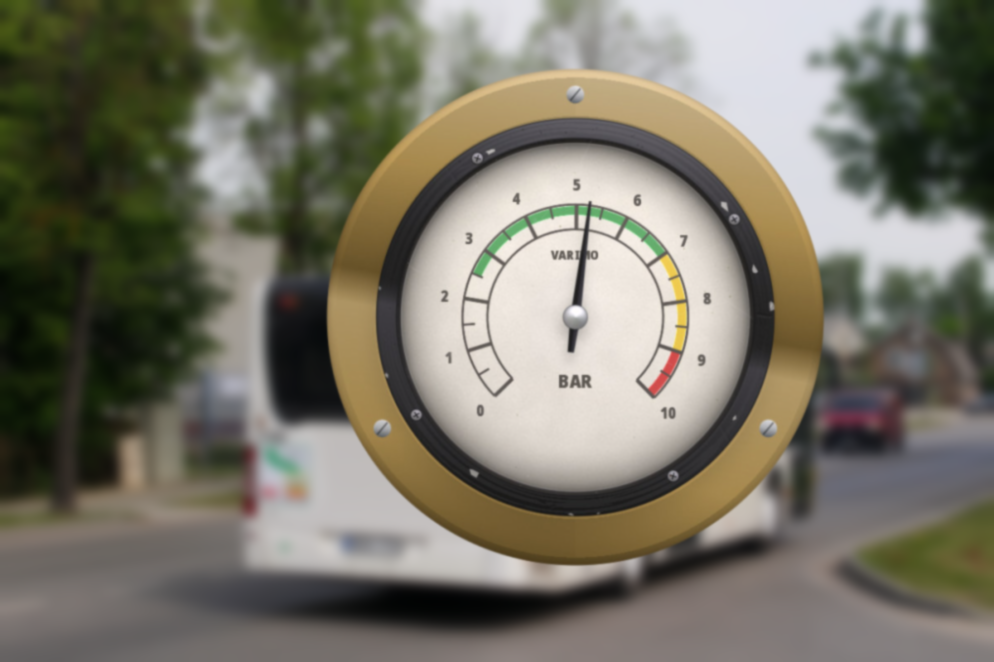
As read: 5.25
